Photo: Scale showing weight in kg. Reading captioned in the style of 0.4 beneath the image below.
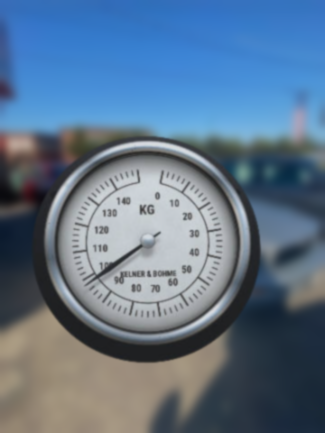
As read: 98
